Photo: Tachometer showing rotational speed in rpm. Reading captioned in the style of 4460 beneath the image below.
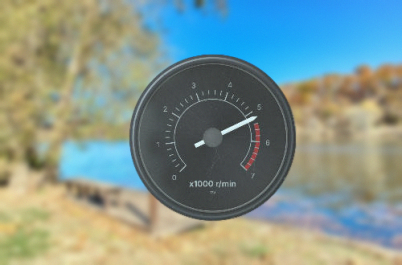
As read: 5200
